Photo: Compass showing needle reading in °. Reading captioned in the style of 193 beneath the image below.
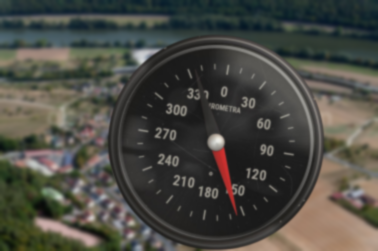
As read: 155
